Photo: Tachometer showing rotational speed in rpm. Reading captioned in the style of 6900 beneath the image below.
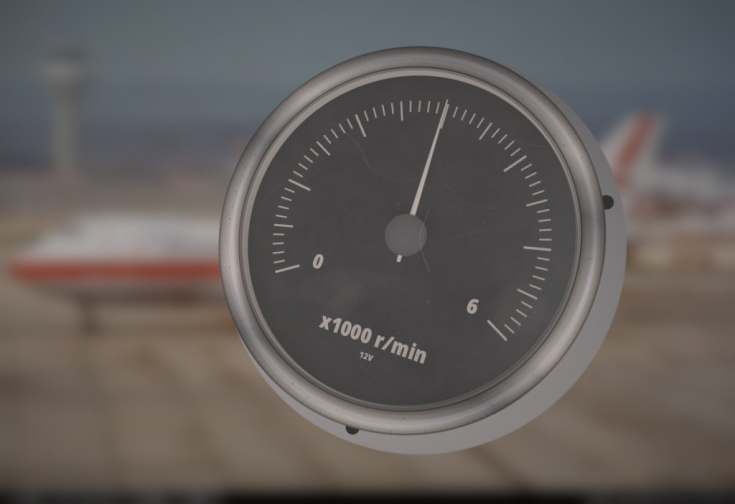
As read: 3000
